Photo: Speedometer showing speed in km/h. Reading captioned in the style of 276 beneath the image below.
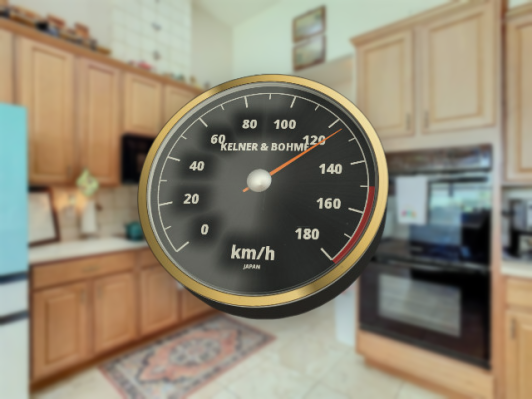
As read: 125
